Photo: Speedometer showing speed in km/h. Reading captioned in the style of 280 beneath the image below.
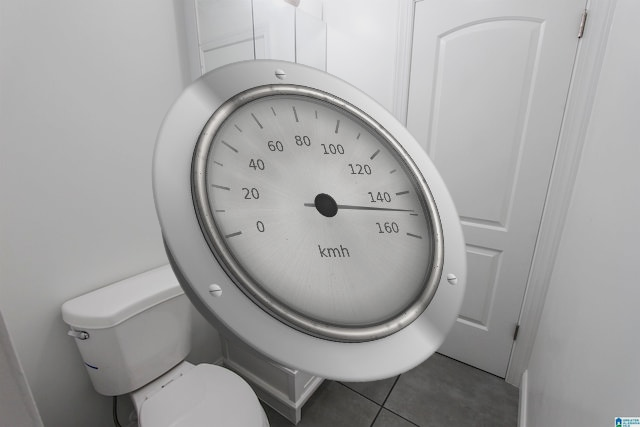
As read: 150
